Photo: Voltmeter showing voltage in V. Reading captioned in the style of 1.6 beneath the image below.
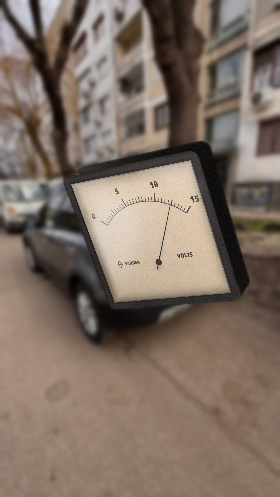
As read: 12.5
